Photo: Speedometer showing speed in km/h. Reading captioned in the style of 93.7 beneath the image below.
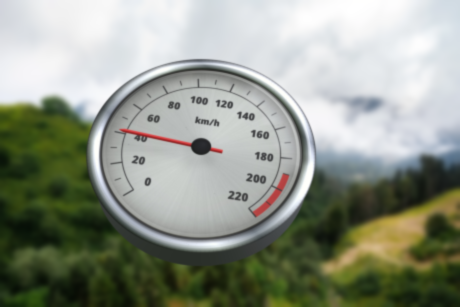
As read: 40
